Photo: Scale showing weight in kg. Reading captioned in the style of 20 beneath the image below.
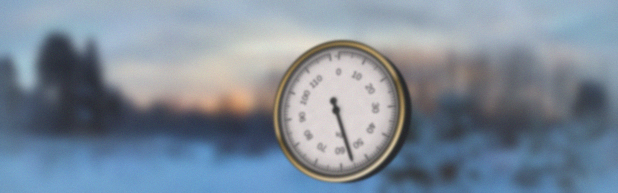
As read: 55
